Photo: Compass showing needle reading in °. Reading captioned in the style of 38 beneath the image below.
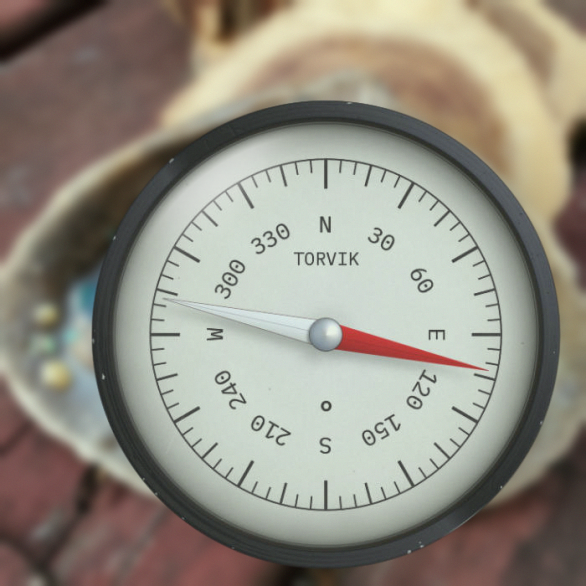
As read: 102.5
